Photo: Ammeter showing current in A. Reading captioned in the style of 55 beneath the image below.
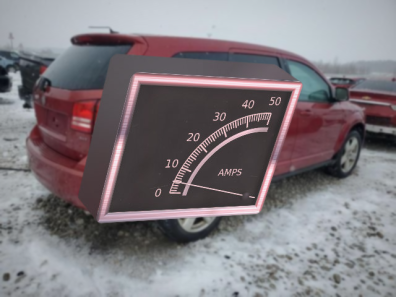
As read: 5
